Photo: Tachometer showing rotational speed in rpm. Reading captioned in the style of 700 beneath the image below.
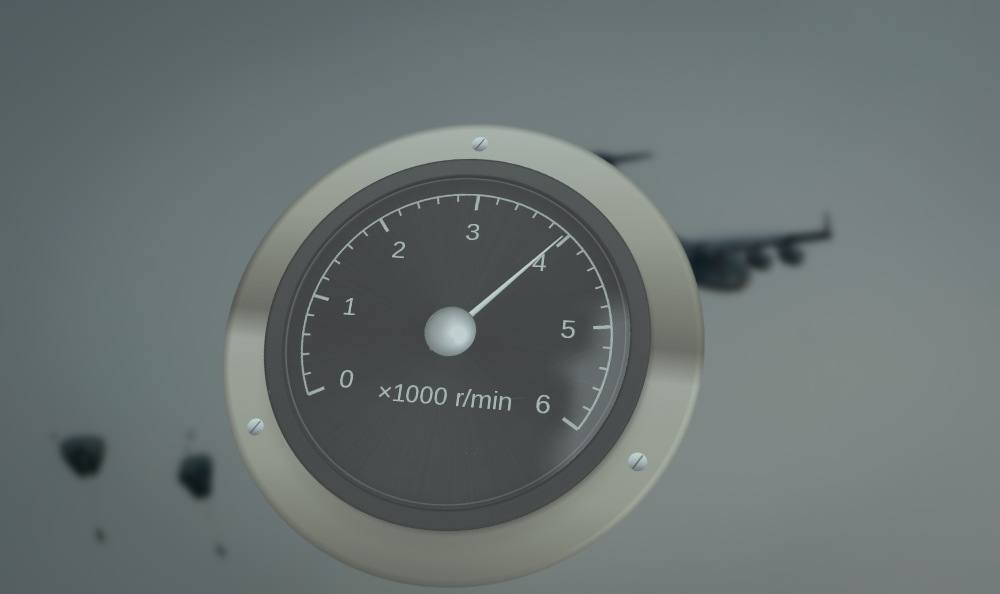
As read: 4000
